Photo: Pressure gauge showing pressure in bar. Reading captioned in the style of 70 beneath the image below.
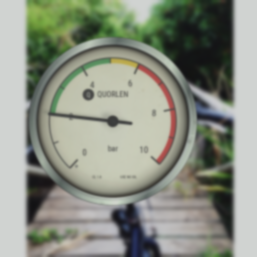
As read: 2
